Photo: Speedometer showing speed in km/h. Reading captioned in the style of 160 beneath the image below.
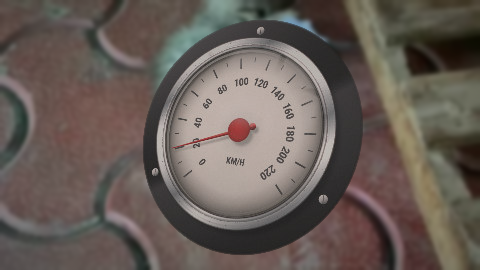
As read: 20
